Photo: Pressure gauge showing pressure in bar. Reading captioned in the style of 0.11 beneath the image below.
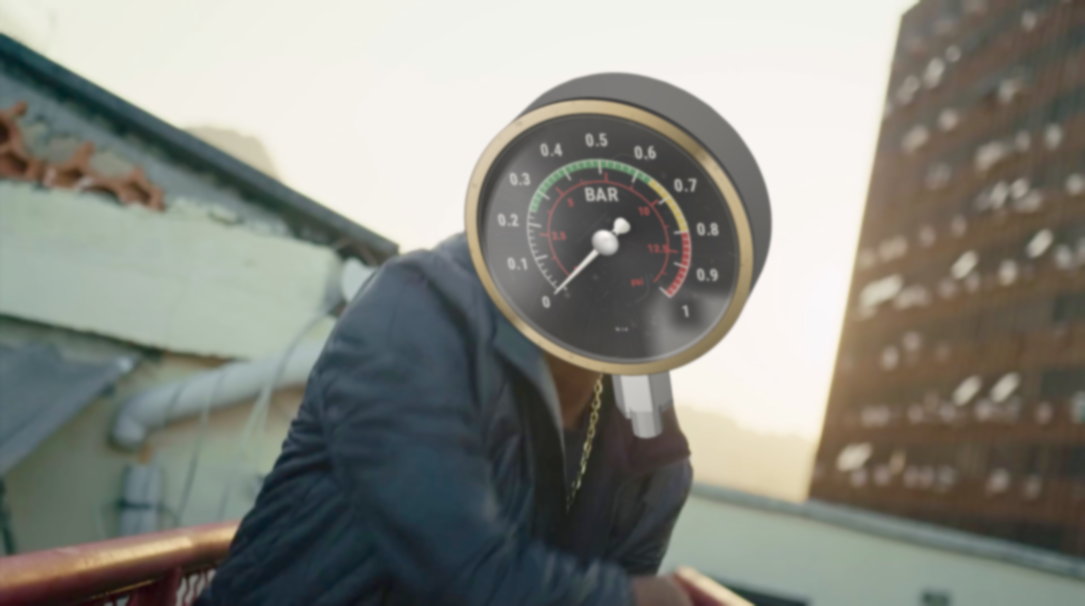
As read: 0
